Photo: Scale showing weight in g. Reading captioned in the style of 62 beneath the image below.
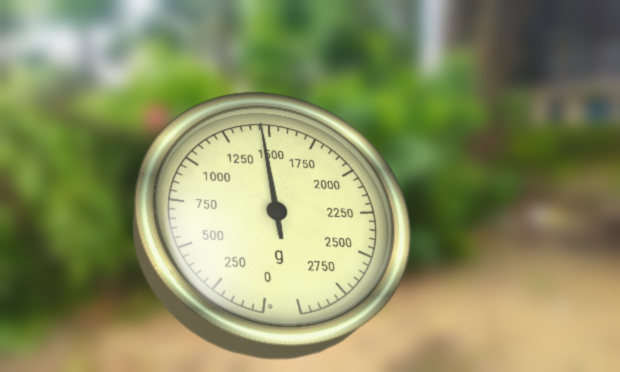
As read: 1450
